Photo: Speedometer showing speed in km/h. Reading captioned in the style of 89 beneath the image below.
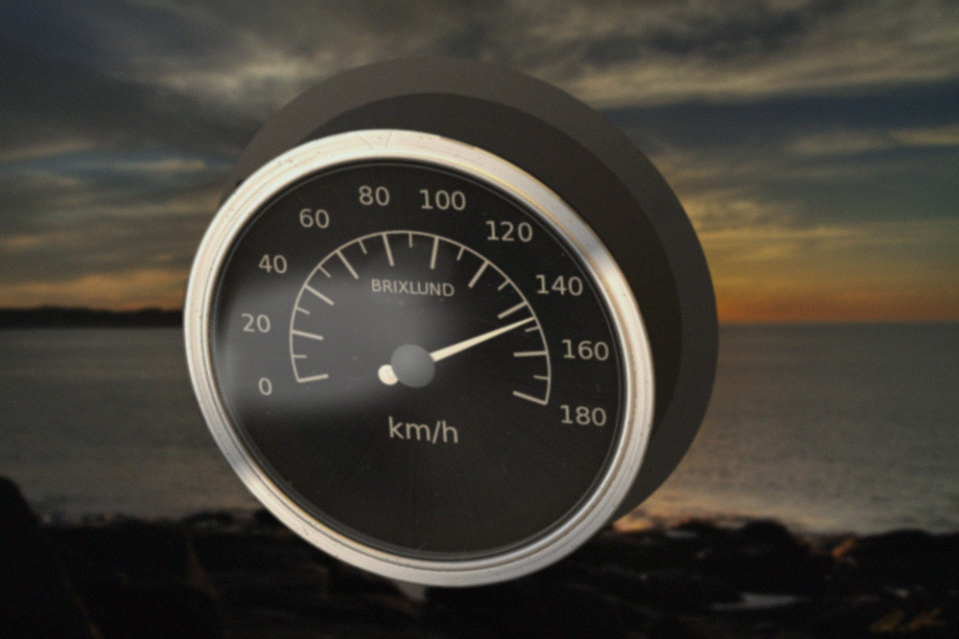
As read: 145
